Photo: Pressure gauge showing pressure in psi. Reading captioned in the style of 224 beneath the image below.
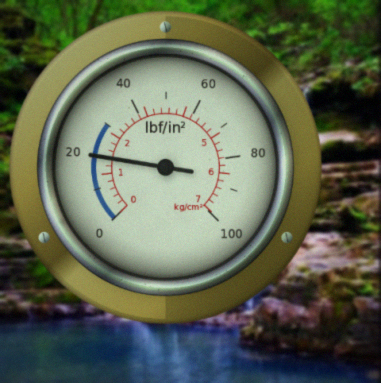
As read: 20
